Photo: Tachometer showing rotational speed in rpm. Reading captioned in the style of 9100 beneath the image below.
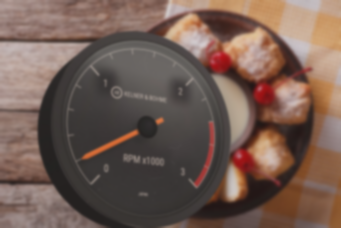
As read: 200
